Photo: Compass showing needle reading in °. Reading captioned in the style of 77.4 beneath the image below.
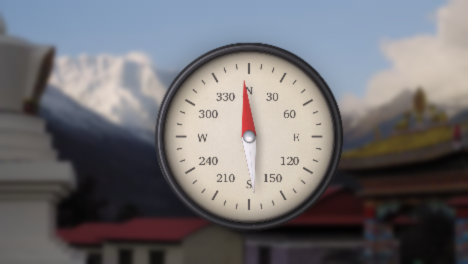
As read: 355
